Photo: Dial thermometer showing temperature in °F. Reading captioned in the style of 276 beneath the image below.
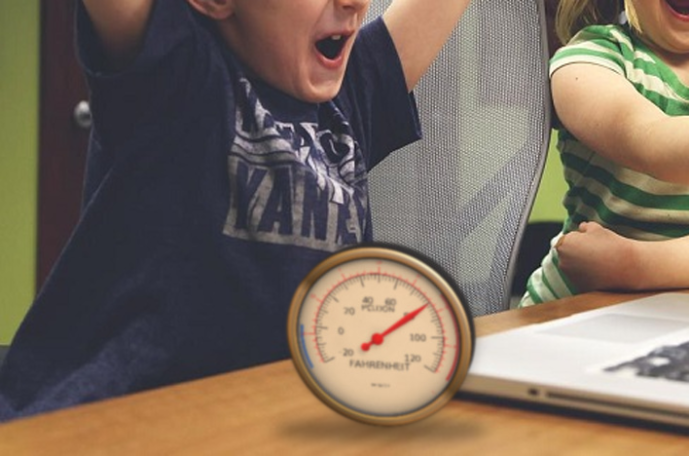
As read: 80
